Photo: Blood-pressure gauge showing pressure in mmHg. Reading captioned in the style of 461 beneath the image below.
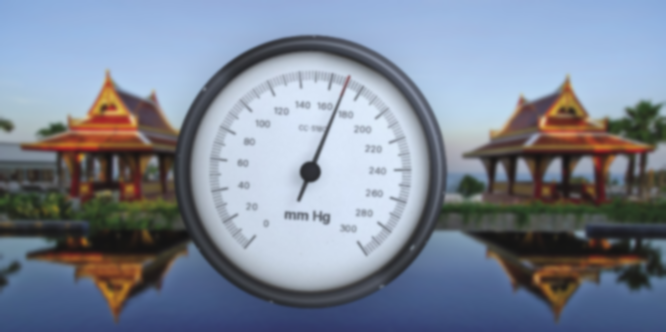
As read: 170
